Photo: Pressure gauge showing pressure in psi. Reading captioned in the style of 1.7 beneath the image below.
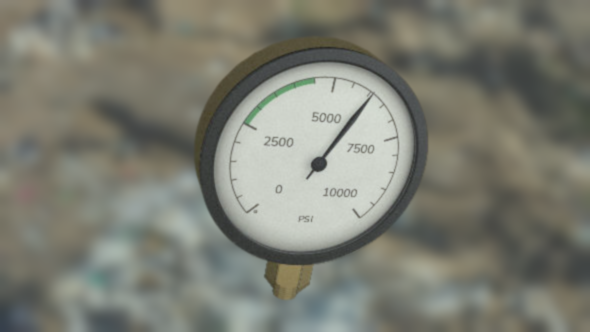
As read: 6000
